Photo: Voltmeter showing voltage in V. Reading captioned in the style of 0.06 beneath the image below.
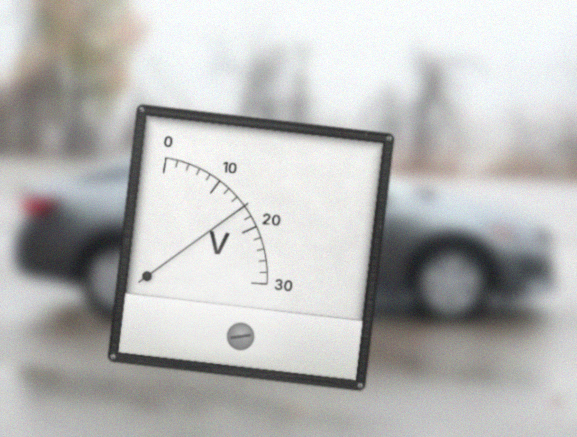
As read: 16
